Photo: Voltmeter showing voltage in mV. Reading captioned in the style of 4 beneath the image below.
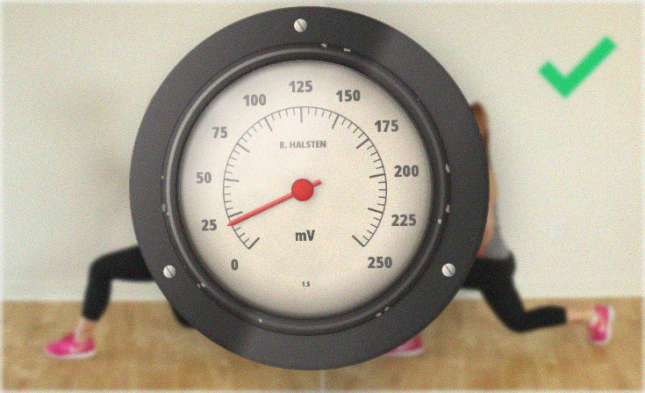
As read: 20
